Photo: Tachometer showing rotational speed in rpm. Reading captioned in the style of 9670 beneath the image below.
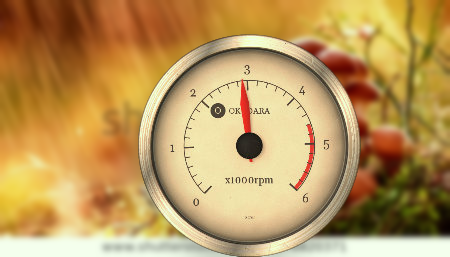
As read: 2900
